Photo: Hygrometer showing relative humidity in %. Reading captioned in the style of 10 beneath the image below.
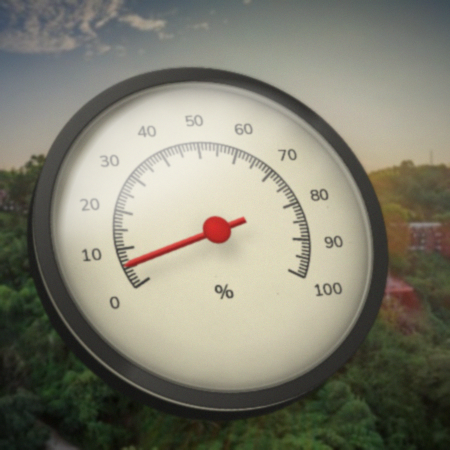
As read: 5
